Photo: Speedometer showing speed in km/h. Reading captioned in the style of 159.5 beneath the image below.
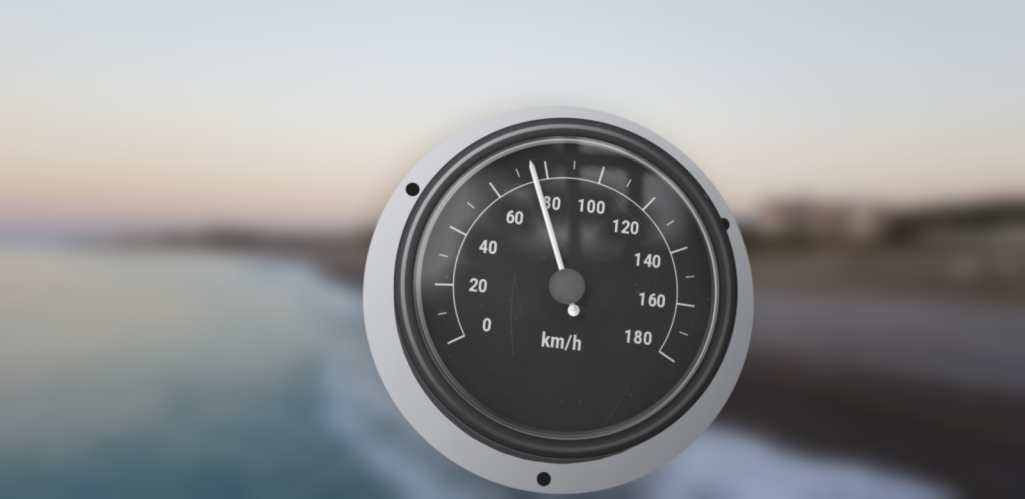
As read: 75
